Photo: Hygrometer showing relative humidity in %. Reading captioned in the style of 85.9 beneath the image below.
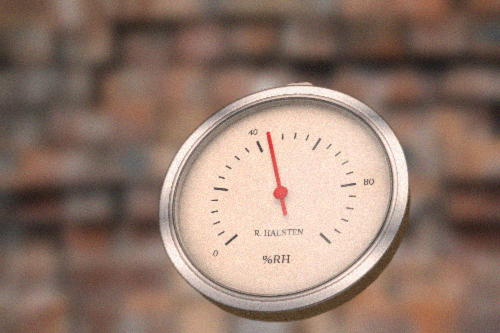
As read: 44
